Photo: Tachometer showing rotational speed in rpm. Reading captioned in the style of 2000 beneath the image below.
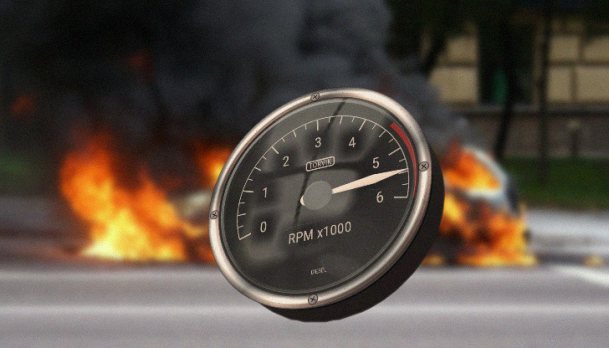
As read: 5500
